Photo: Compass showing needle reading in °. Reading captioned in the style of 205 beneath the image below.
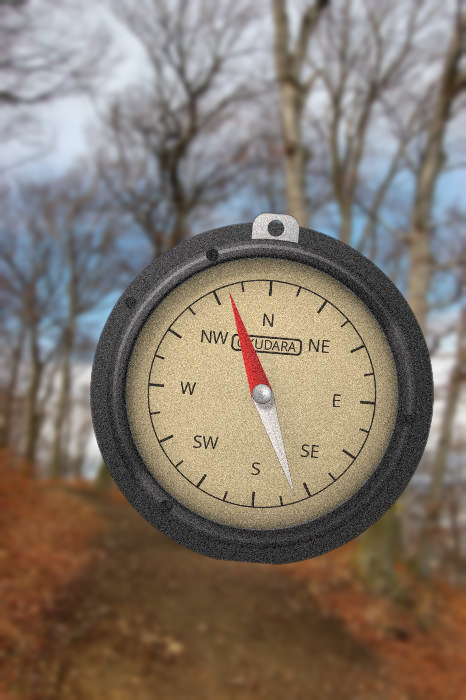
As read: 337.5
